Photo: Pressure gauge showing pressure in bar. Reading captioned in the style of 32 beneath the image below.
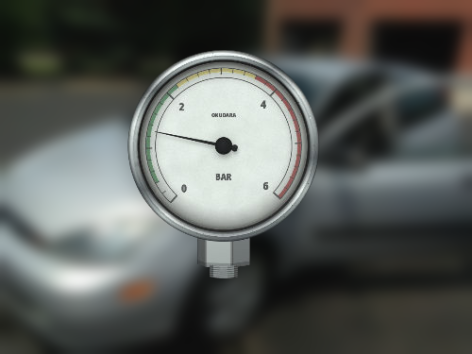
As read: 1.3
